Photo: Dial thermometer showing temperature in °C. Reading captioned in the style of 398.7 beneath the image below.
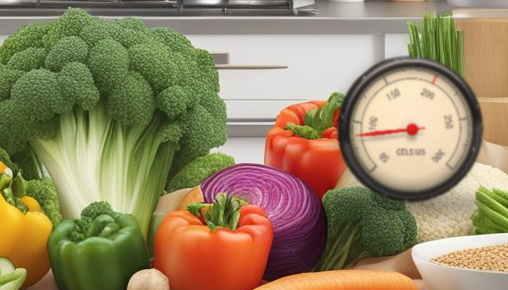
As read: 87.5
